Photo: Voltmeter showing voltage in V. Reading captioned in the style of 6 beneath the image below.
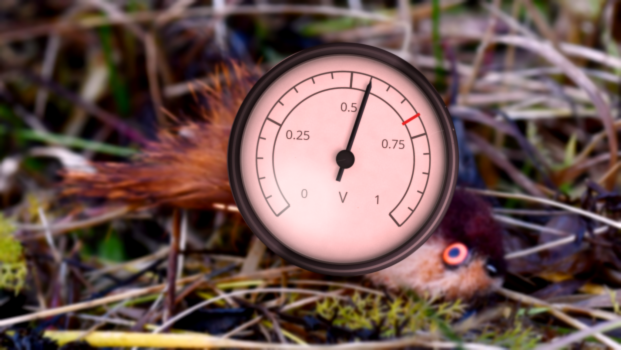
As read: 0.55
